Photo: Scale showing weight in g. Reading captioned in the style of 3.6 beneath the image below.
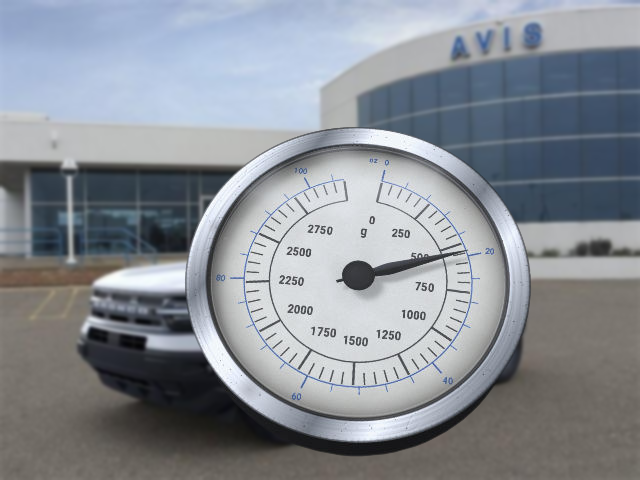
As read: 550
